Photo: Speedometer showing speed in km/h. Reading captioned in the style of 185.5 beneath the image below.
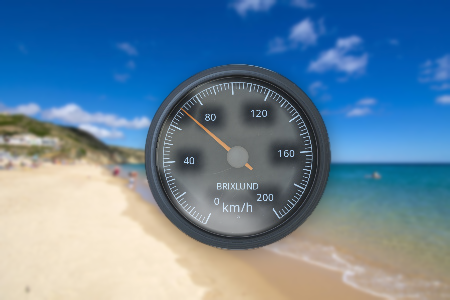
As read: 70
